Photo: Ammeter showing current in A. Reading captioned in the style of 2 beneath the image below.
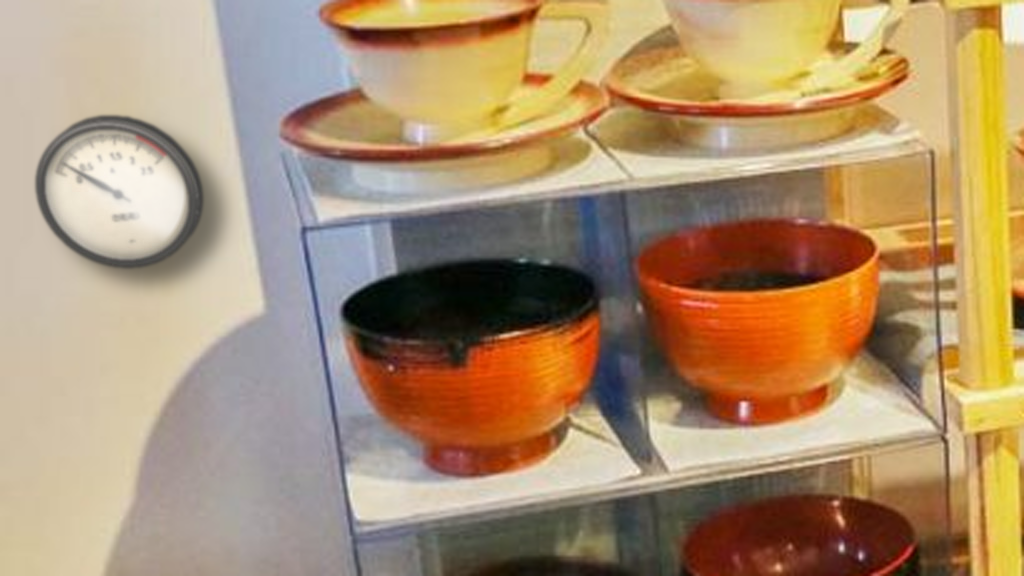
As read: 0.25
